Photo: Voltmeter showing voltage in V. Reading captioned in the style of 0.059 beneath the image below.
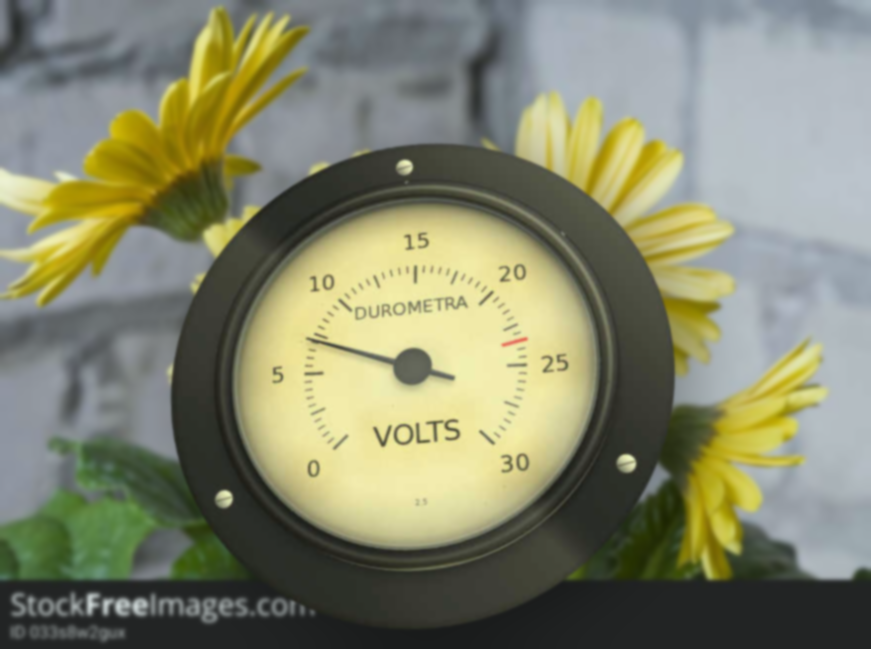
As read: 7
